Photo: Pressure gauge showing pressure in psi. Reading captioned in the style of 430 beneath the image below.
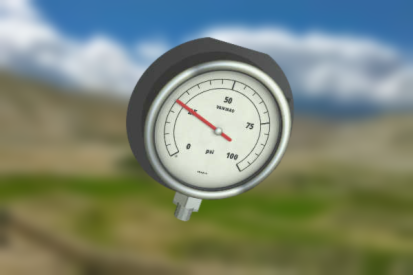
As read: 25
